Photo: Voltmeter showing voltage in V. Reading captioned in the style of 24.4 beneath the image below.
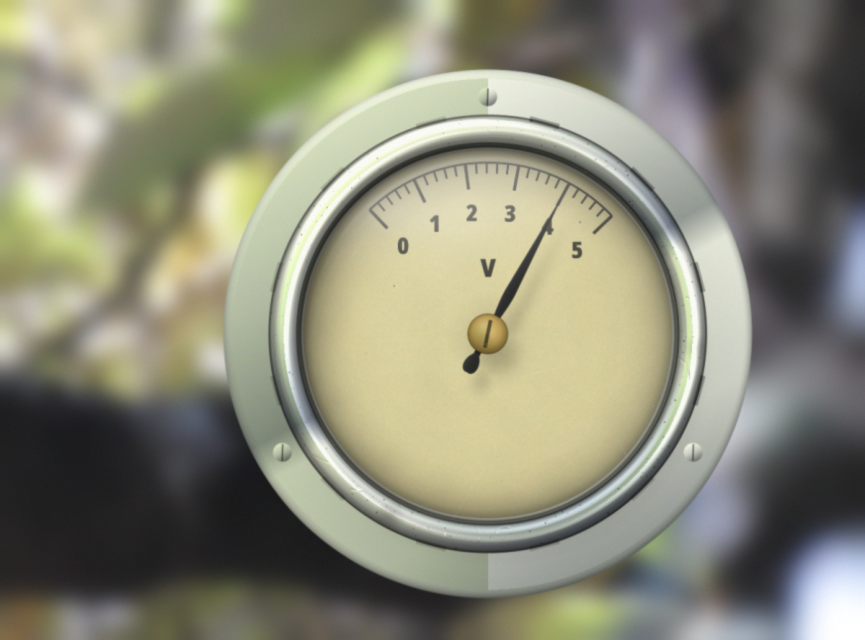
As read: 4
